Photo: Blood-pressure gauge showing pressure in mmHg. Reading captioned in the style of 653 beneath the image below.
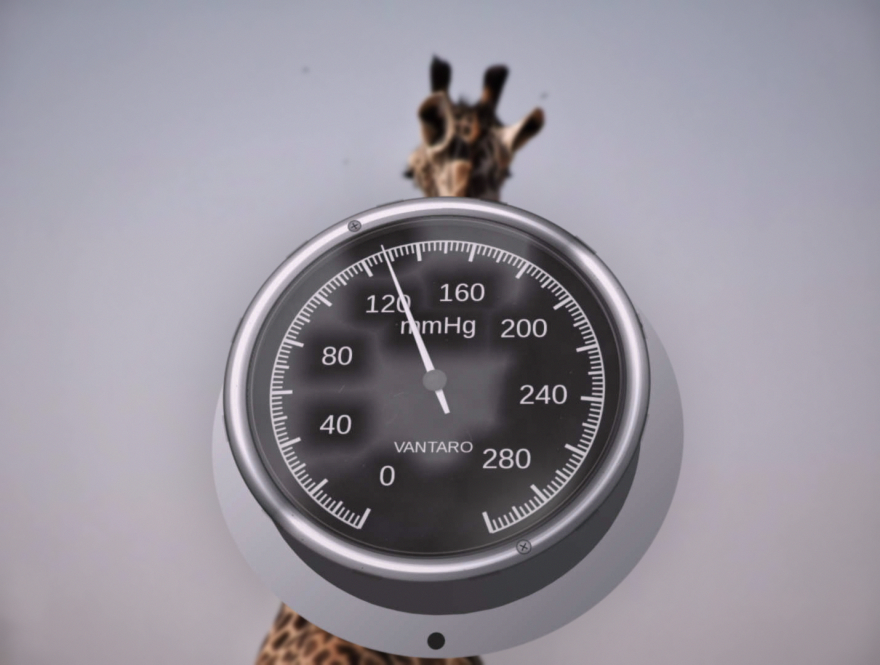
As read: 128
